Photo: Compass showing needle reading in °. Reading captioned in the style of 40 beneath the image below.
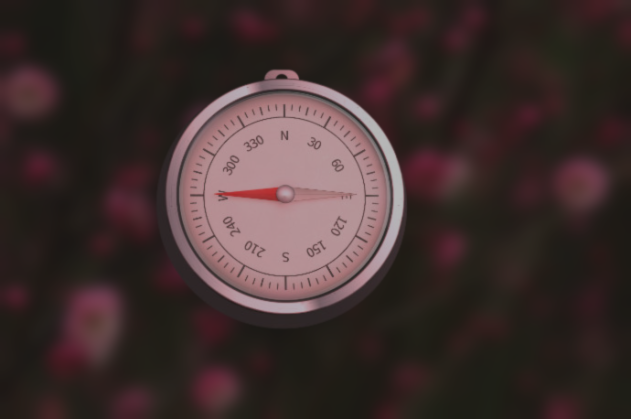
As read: 270
